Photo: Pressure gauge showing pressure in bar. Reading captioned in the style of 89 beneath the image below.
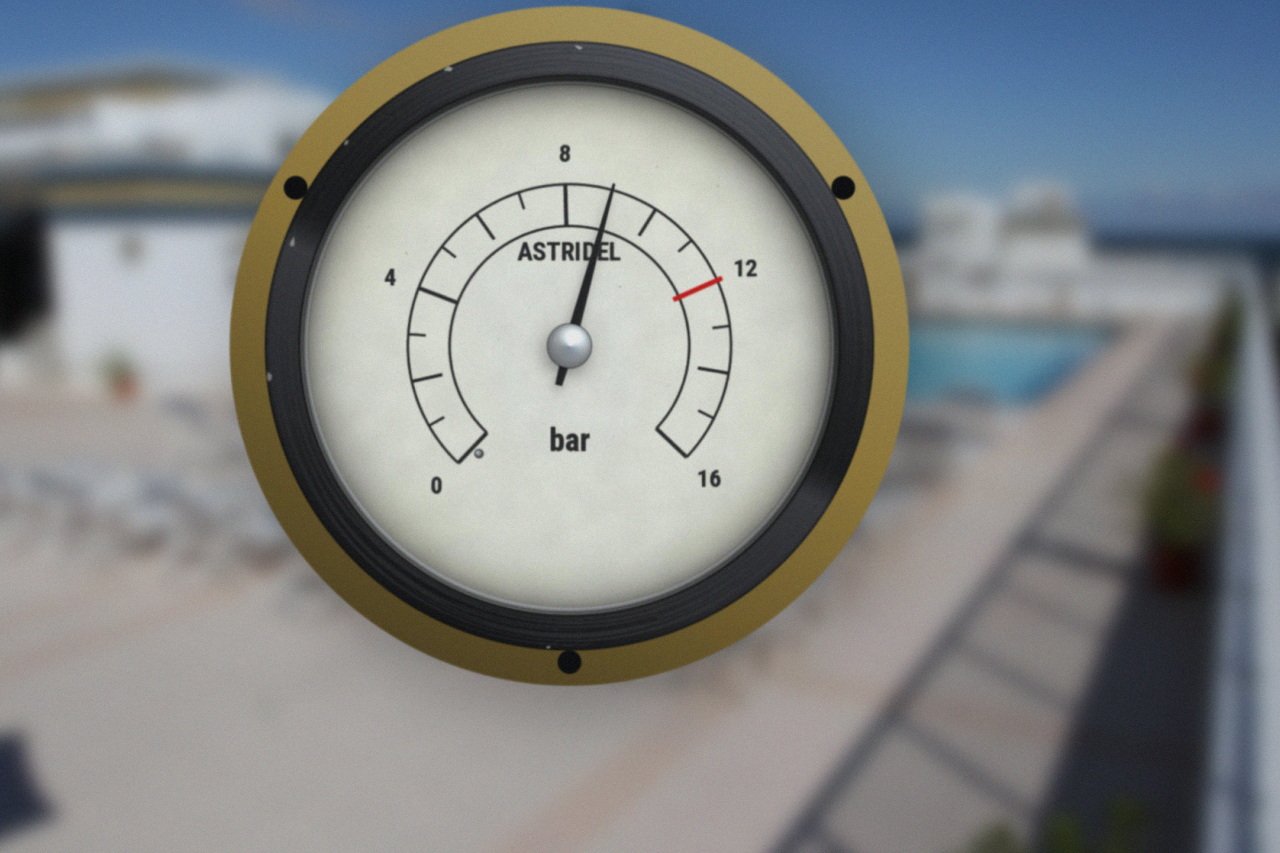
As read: 9
